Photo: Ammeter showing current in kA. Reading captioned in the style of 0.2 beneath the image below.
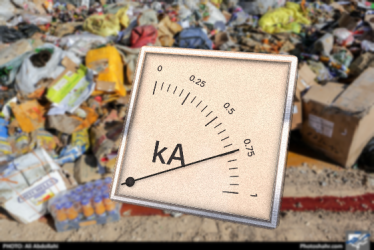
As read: 0.75
